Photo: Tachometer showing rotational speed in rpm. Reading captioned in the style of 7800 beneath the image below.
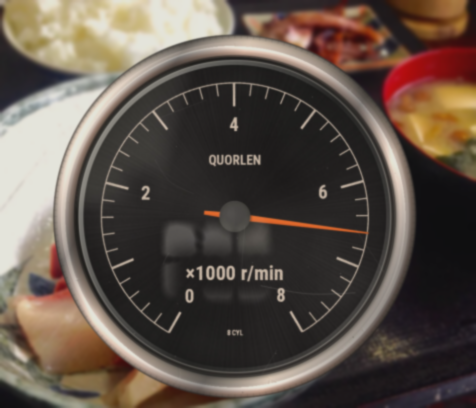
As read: 6600
